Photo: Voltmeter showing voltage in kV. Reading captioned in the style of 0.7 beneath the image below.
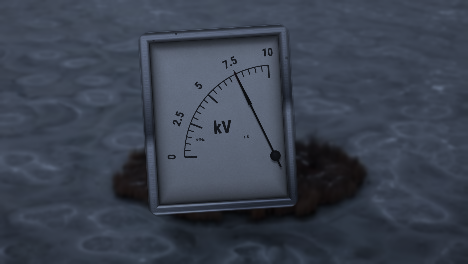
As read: 7.5
